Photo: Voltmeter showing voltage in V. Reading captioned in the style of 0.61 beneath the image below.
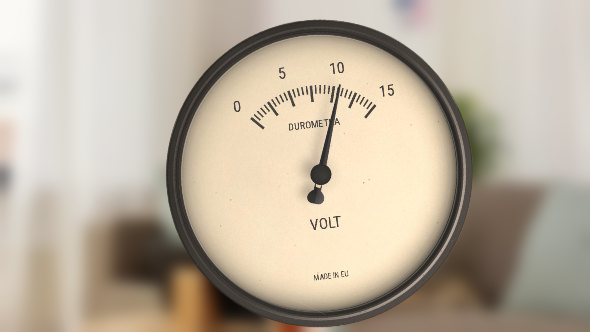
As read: 10.5
